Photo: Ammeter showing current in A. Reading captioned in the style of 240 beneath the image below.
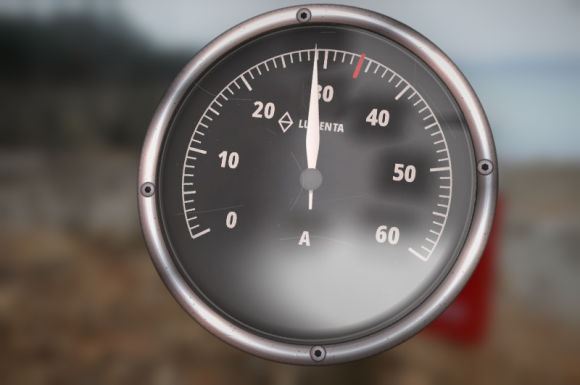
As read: 29
